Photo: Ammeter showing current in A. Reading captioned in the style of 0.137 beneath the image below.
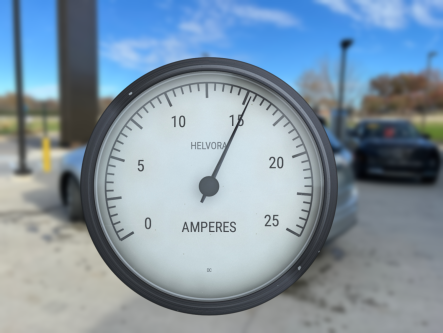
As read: 15.25
